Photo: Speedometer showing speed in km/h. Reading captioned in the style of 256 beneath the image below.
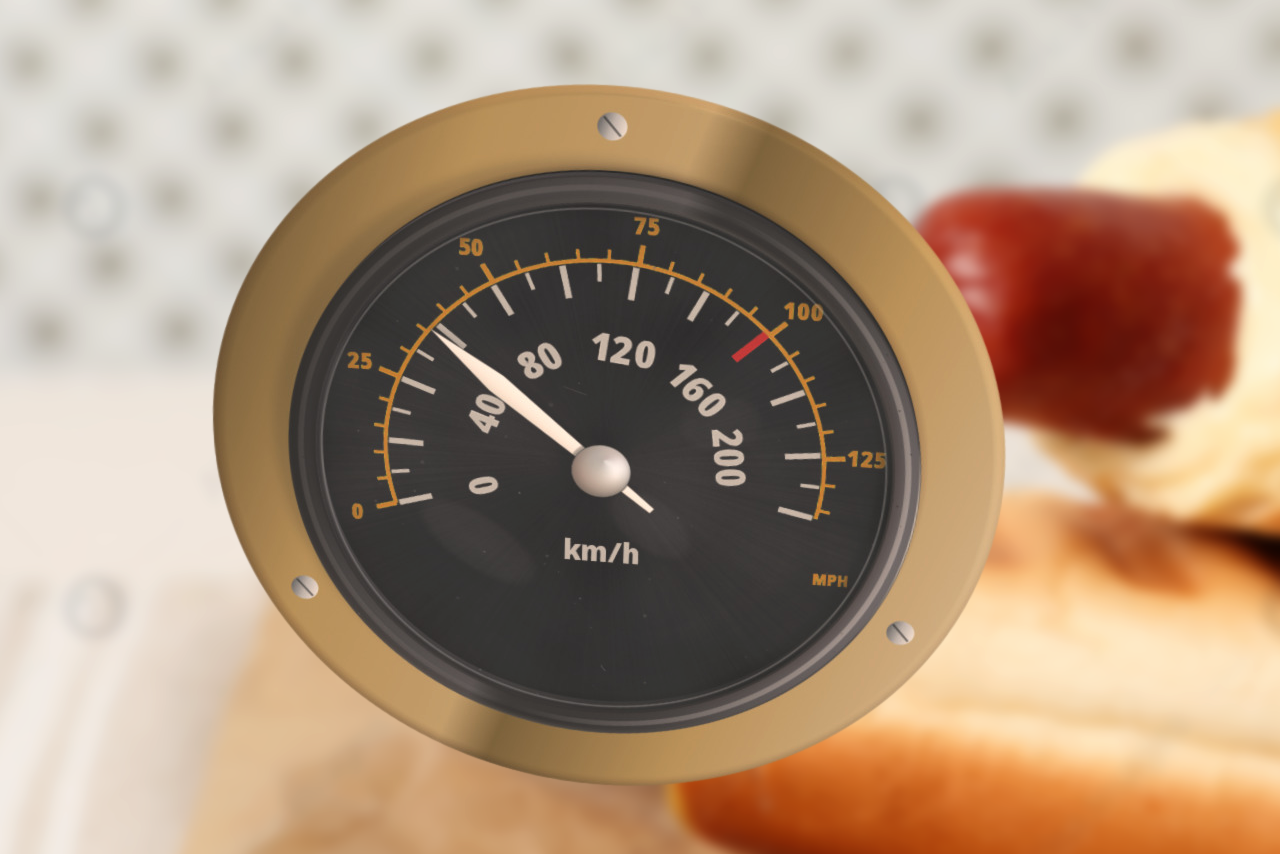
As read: 60
